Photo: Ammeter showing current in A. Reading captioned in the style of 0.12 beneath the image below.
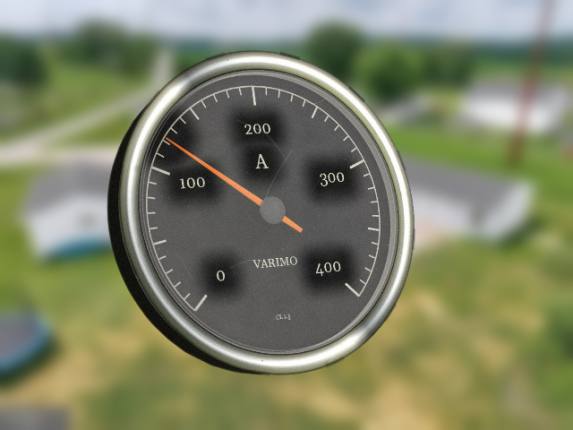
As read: 120
